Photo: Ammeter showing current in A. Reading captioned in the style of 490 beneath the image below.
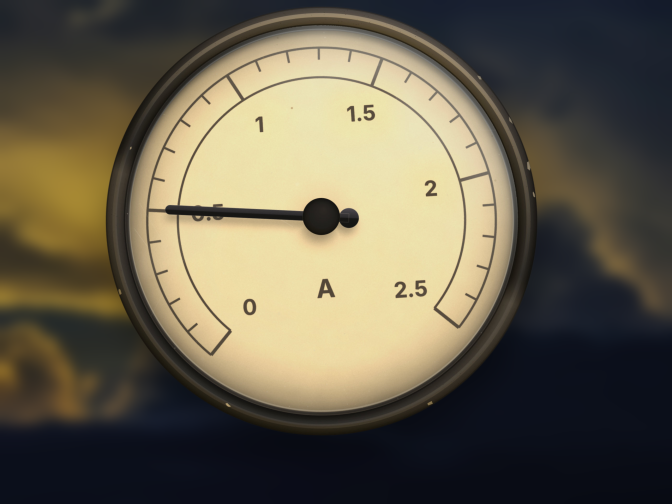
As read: 0.5
